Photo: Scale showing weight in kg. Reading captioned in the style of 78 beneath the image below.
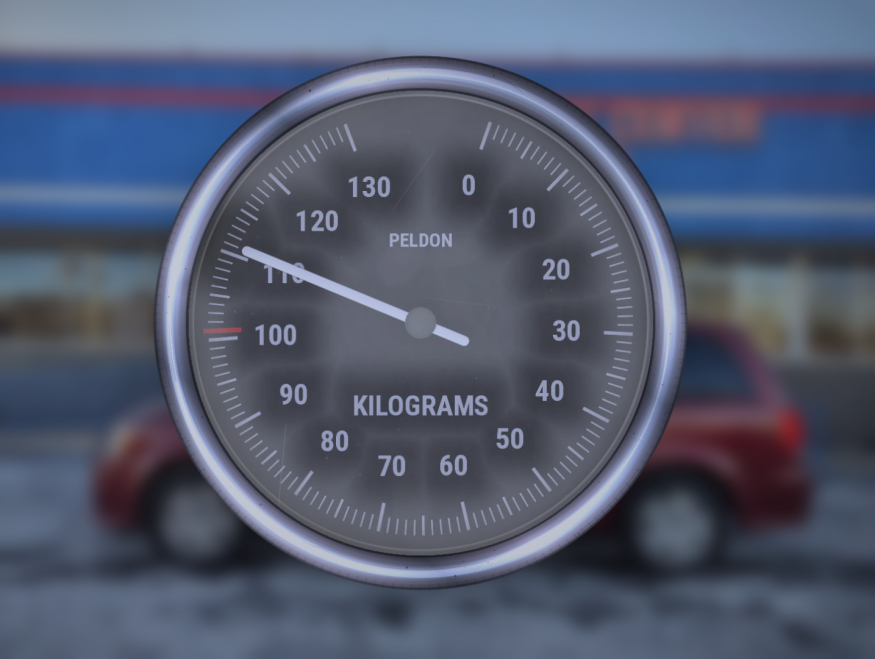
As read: 111
